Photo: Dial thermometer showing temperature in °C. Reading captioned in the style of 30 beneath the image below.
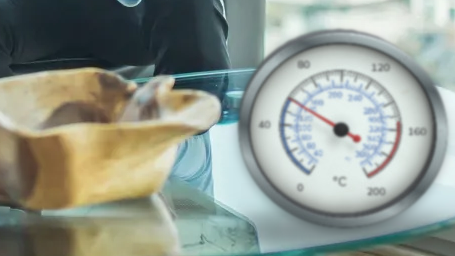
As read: 60
